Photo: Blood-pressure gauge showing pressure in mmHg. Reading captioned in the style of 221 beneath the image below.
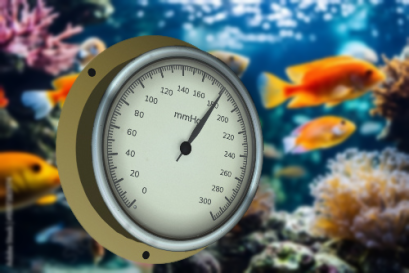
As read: 180
